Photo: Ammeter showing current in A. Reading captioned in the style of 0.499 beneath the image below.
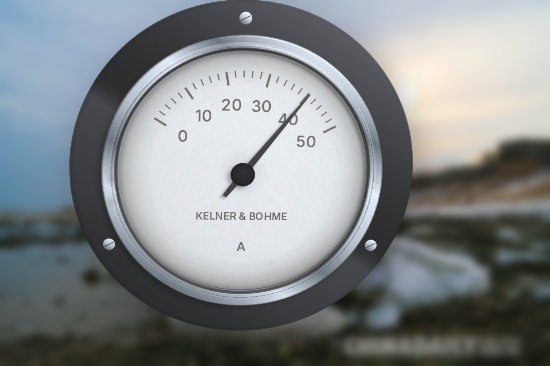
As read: 40
